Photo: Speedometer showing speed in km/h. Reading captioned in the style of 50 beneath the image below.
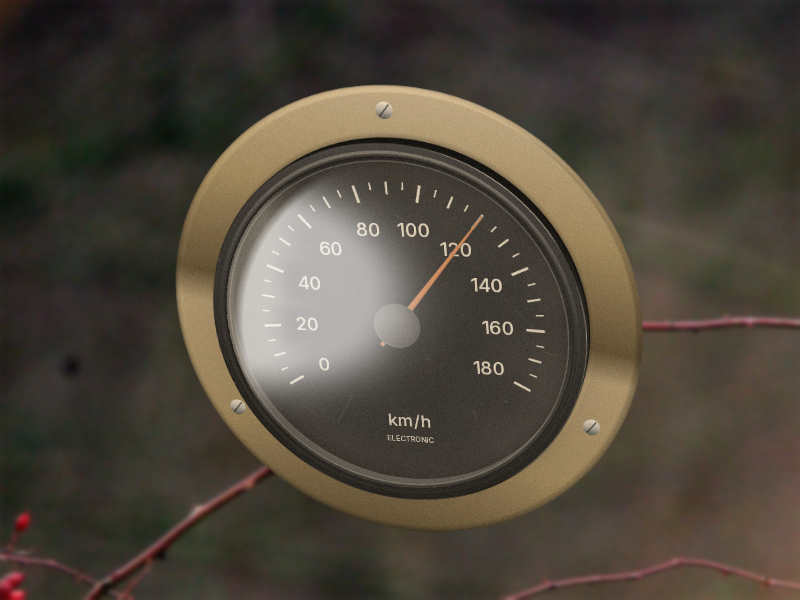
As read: 120
